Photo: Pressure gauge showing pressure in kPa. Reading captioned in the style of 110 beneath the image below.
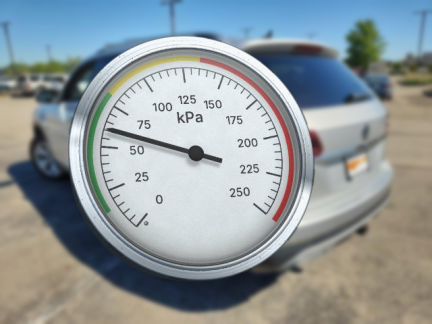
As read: 60
